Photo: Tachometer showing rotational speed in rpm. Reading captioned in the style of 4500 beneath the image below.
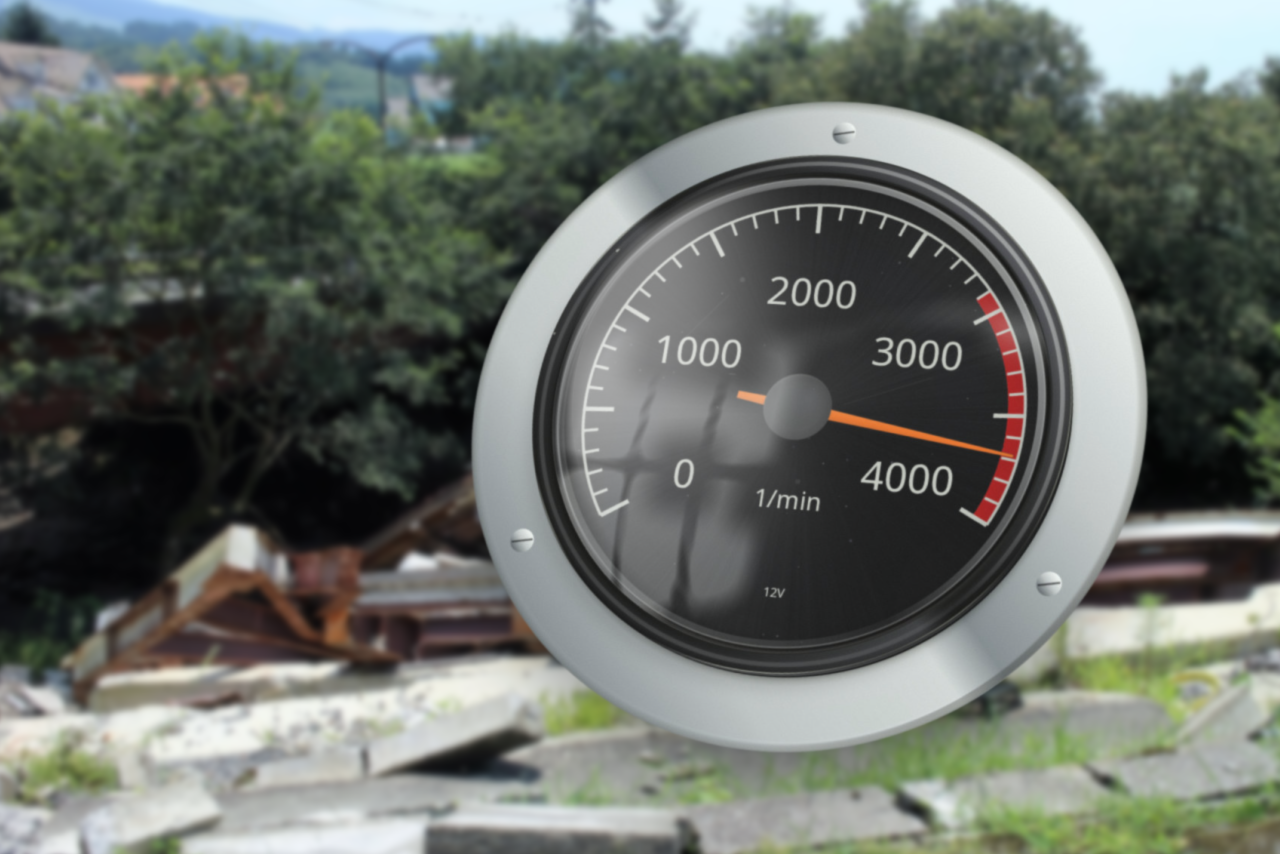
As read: 3700
